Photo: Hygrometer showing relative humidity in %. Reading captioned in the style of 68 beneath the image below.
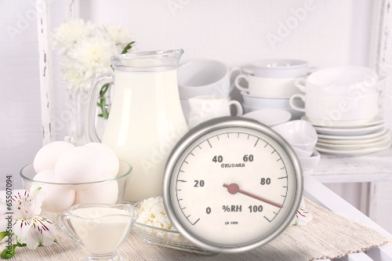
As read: 92
